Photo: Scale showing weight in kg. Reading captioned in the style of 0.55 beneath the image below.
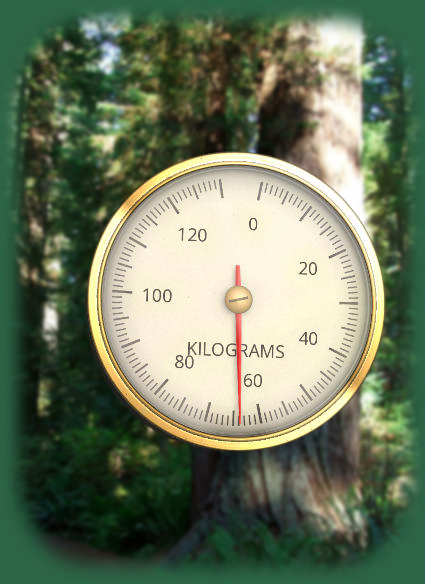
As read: 64
